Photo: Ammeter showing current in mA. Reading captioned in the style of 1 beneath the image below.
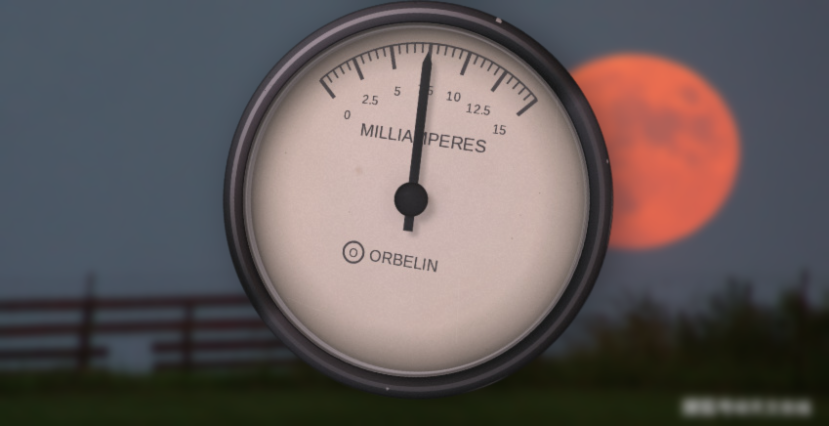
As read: 7.5
